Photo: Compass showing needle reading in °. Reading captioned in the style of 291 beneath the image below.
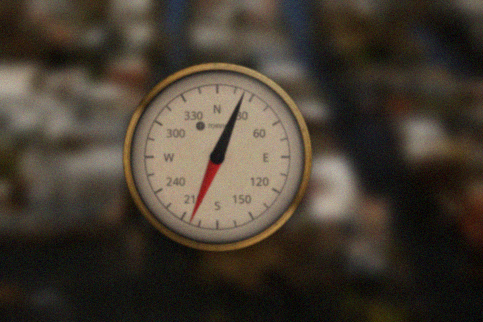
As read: 202.5
